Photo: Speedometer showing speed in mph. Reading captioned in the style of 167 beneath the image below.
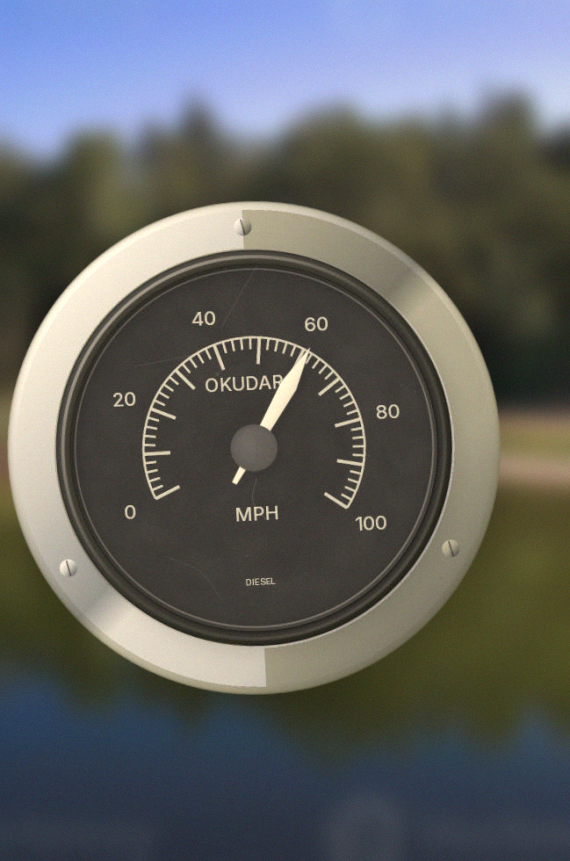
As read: 61
